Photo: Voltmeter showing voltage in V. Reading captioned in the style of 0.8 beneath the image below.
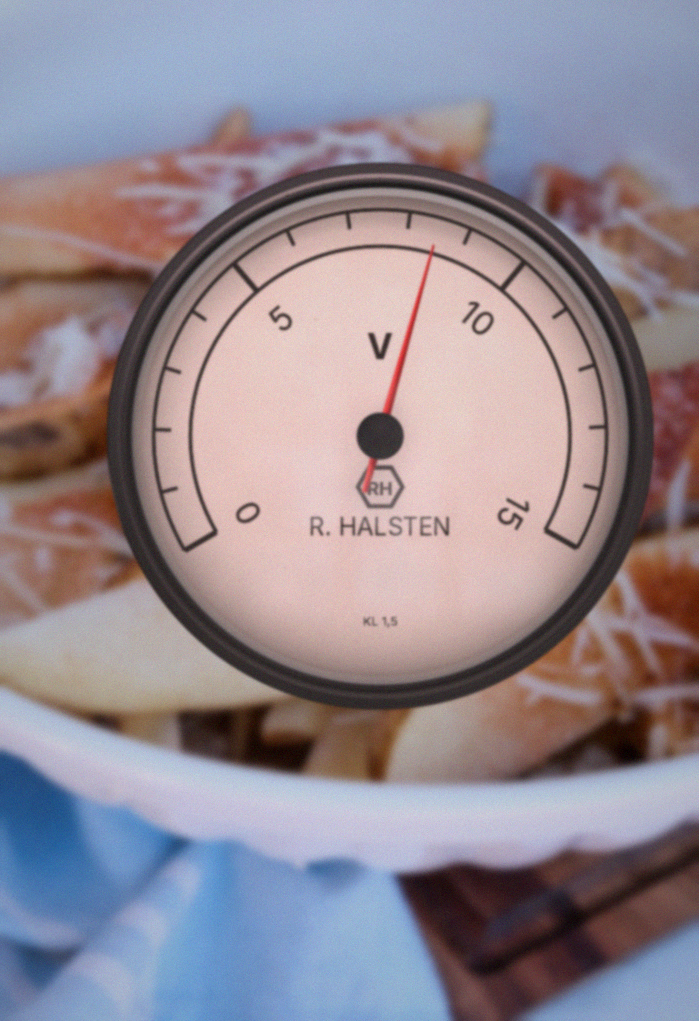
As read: 8.5
